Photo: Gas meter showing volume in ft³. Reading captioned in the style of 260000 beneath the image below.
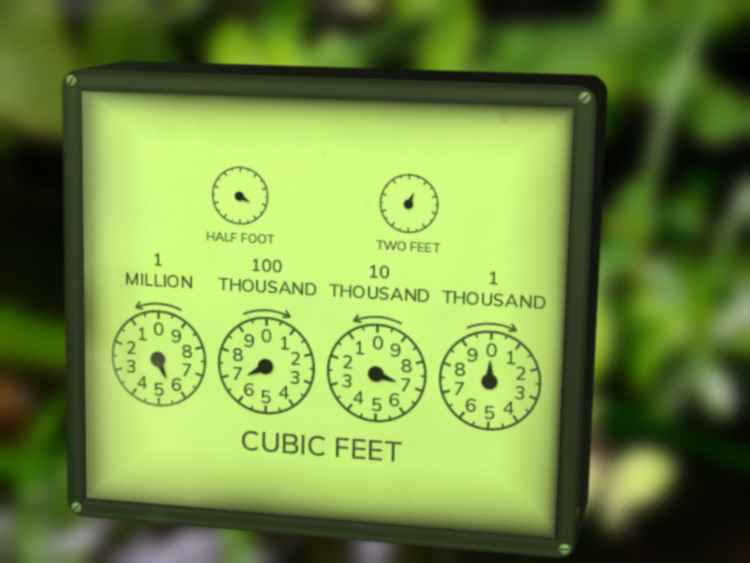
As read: 567000
